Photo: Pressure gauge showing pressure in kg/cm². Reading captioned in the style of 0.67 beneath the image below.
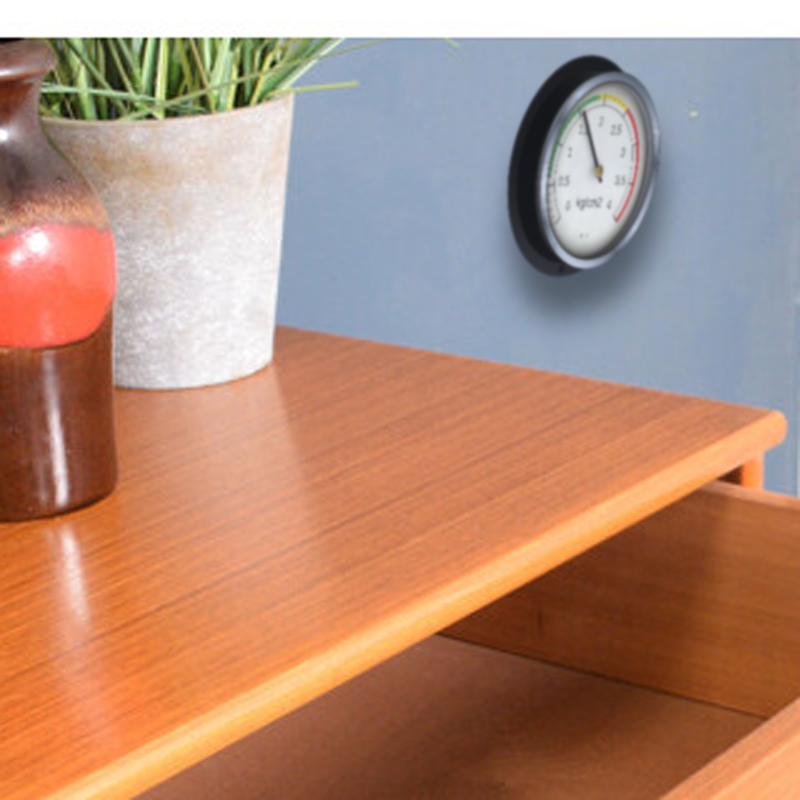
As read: 1.5
